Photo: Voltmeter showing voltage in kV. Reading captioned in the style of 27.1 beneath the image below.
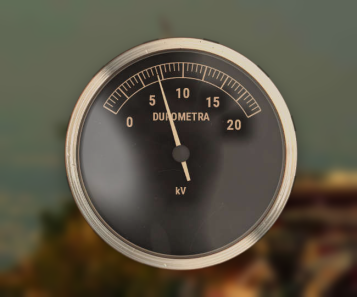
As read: 7
